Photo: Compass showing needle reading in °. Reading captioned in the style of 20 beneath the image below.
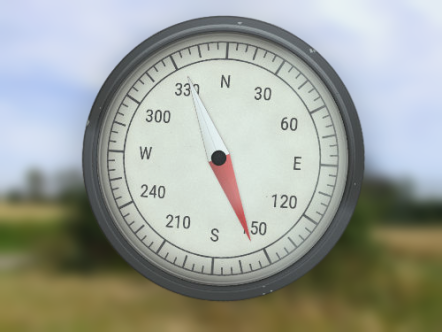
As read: 155
